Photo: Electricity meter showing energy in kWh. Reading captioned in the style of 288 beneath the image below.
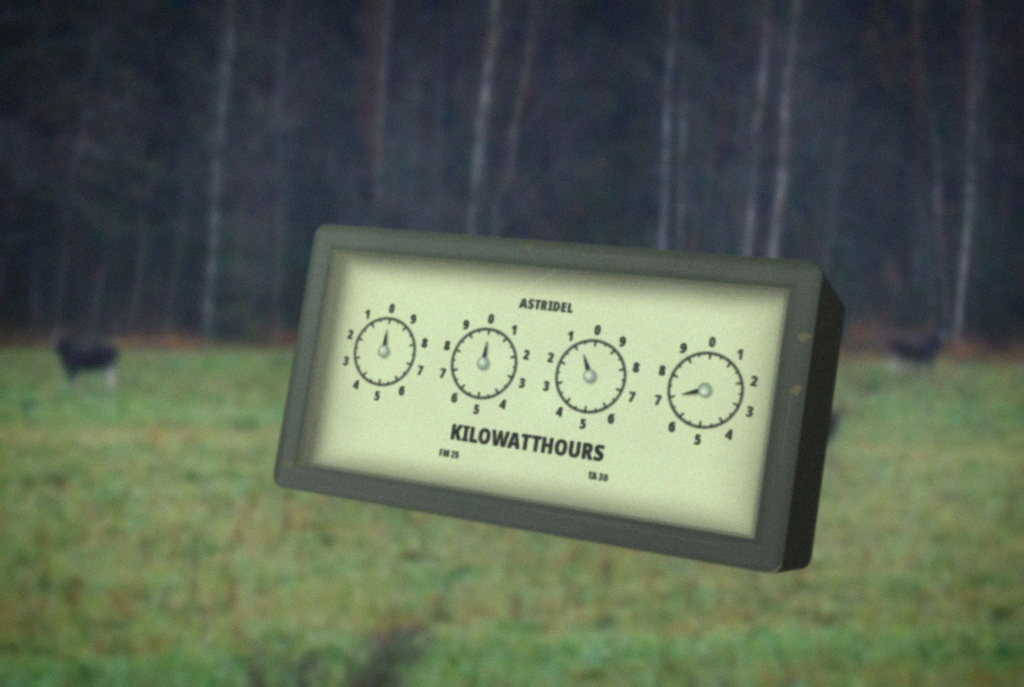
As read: 7
